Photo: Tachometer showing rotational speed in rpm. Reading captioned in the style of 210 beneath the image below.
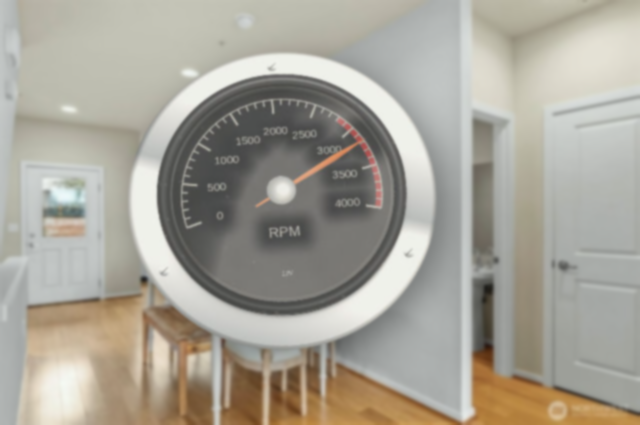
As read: 3200
